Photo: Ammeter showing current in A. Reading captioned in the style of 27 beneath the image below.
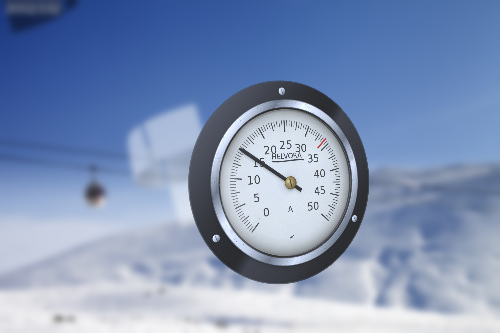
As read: 15
